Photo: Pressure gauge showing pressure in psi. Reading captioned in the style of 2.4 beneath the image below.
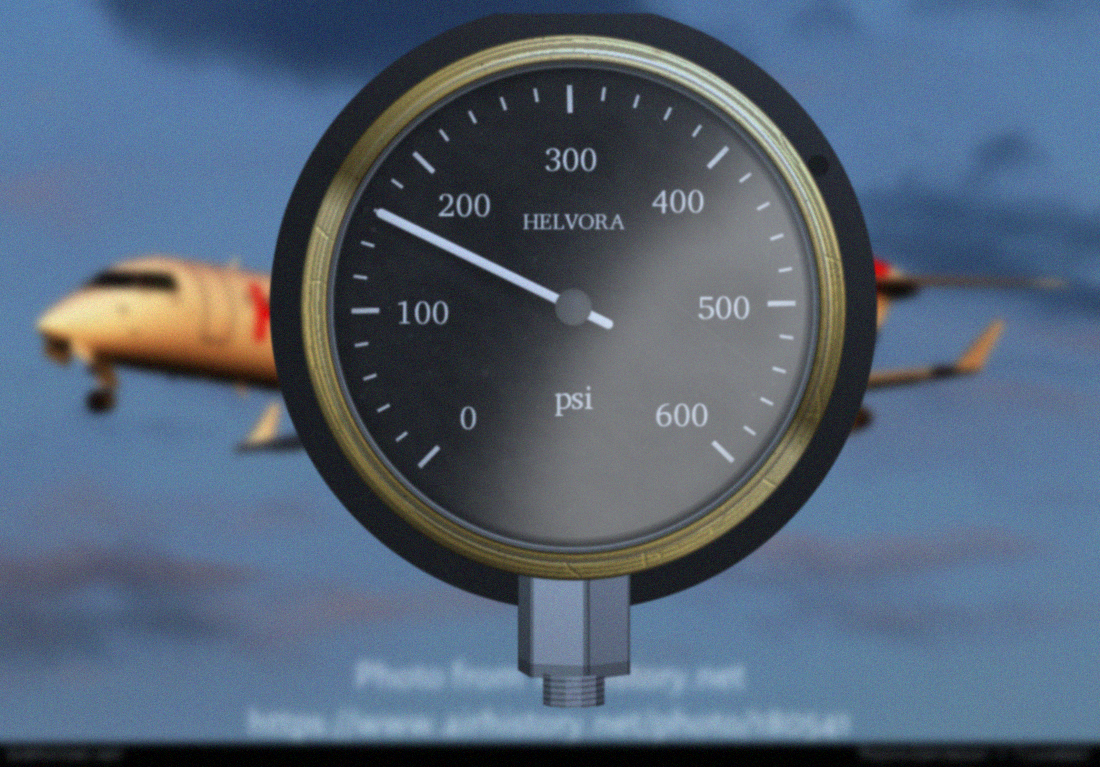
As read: 160
